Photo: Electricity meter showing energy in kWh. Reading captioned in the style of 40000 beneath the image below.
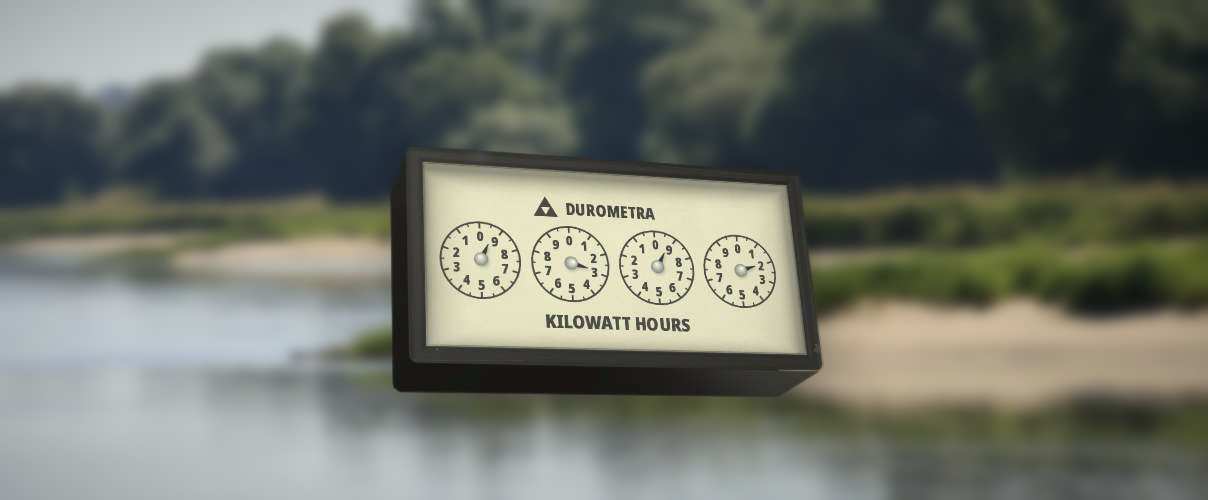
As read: 9292
